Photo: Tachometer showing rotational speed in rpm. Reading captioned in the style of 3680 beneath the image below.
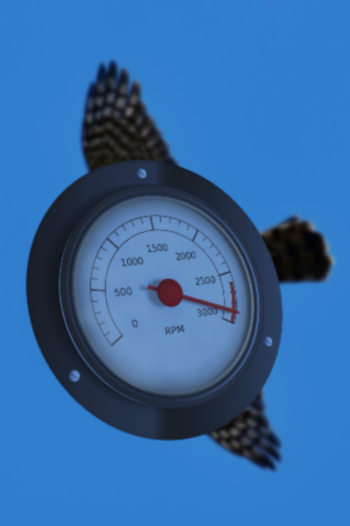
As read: 2900
